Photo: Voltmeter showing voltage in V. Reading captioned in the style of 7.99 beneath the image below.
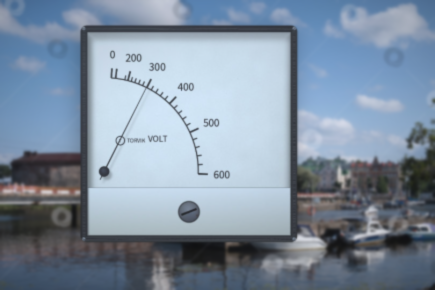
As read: 300
